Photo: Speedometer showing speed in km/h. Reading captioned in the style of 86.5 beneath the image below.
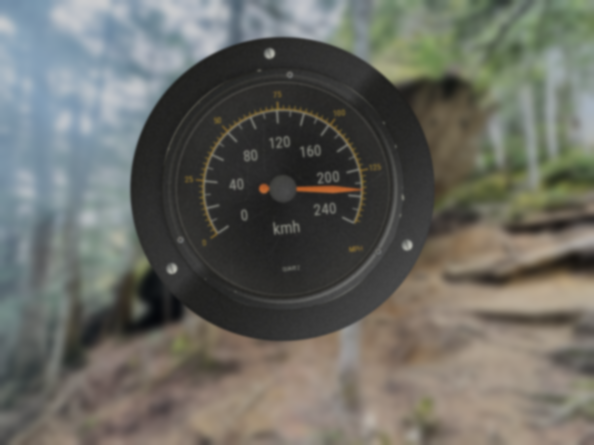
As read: 215
